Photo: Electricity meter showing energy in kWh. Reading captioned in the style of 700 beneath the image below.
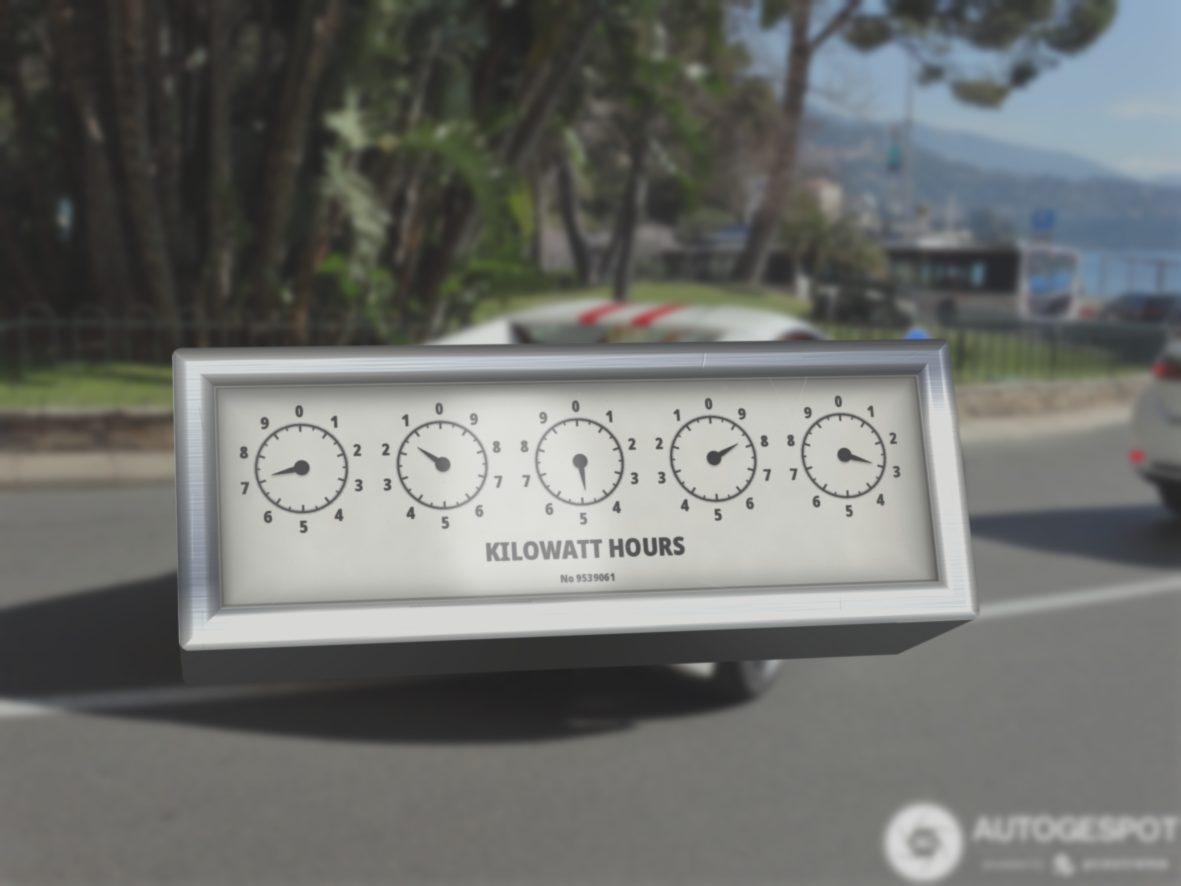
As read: 71483
